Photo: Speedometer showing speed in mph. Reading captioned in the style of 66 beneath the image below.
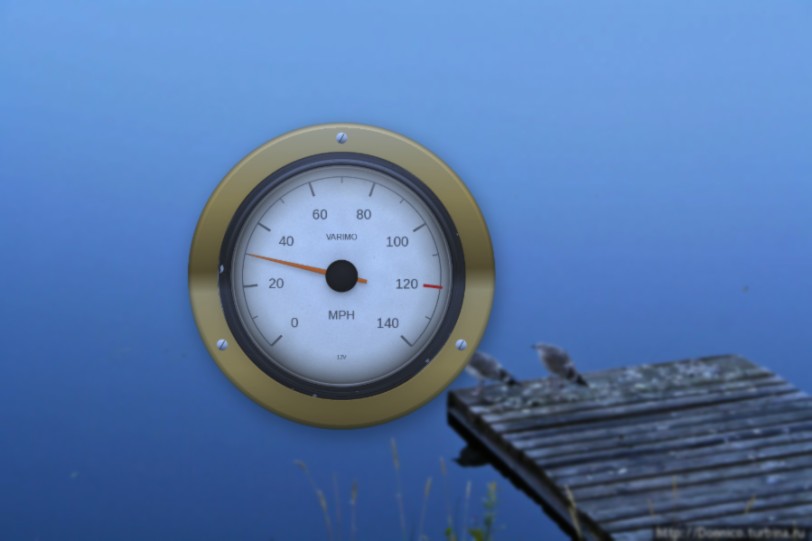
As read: 30
